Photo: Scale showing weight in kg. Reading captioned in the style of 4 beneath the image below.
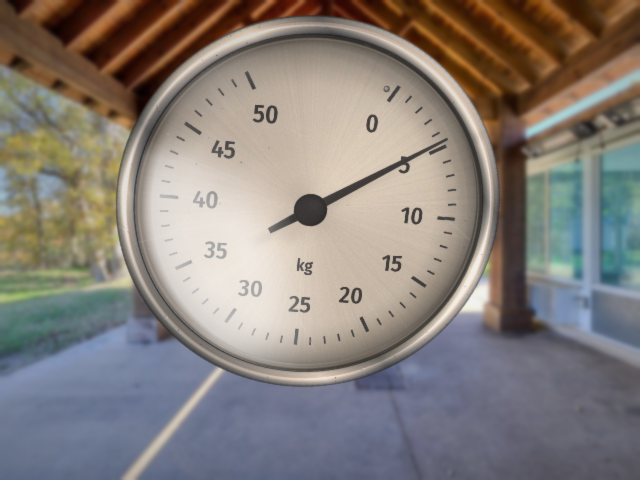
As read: 4.5
